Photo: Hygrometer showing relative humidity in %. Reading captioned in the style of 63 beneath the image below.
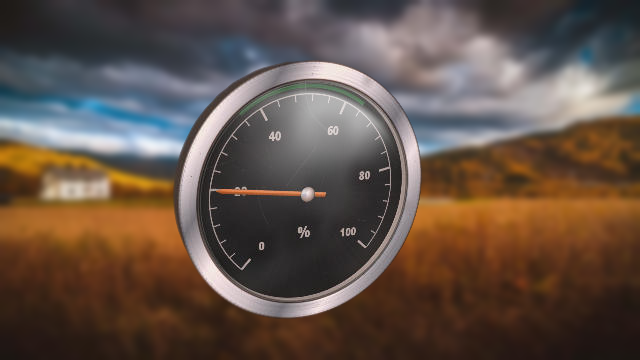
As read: 20
